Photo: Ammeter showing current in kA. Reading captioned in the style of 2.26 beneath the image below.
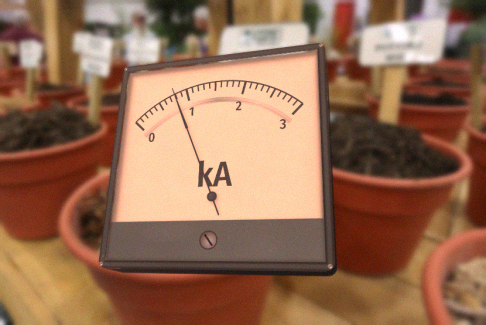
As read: 0.8
